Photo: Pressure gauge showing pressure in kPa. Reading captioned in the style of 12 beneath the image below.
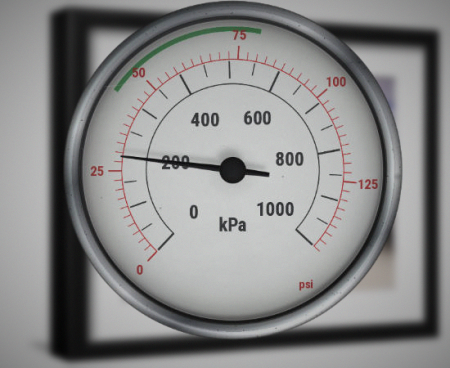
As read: 200
